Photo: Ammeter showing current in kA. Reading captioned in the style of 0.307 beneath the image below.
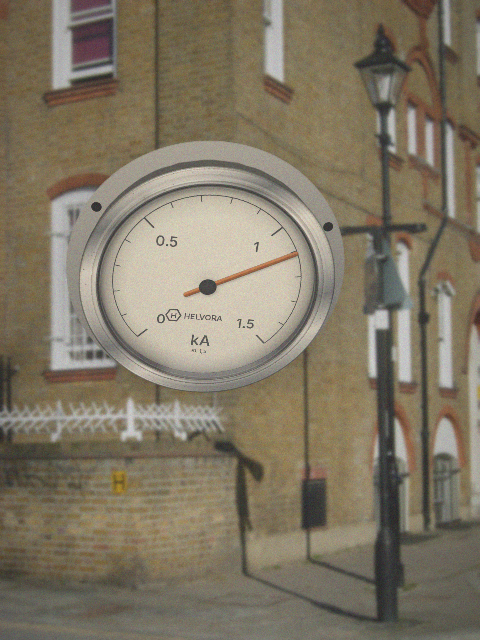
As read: 1.1
